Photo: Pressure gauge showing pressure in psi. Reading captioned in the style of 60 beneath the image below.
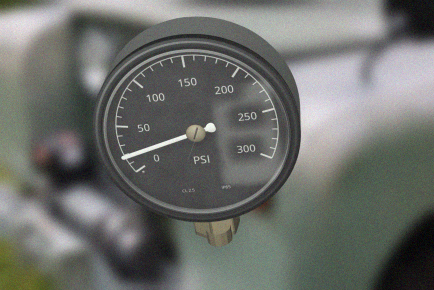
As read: 20
